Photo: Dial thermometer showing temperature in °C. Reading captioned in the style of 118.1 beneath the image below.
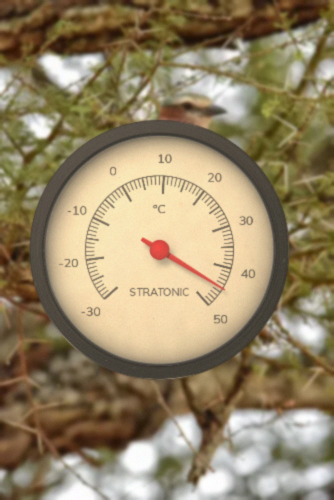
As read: 45
